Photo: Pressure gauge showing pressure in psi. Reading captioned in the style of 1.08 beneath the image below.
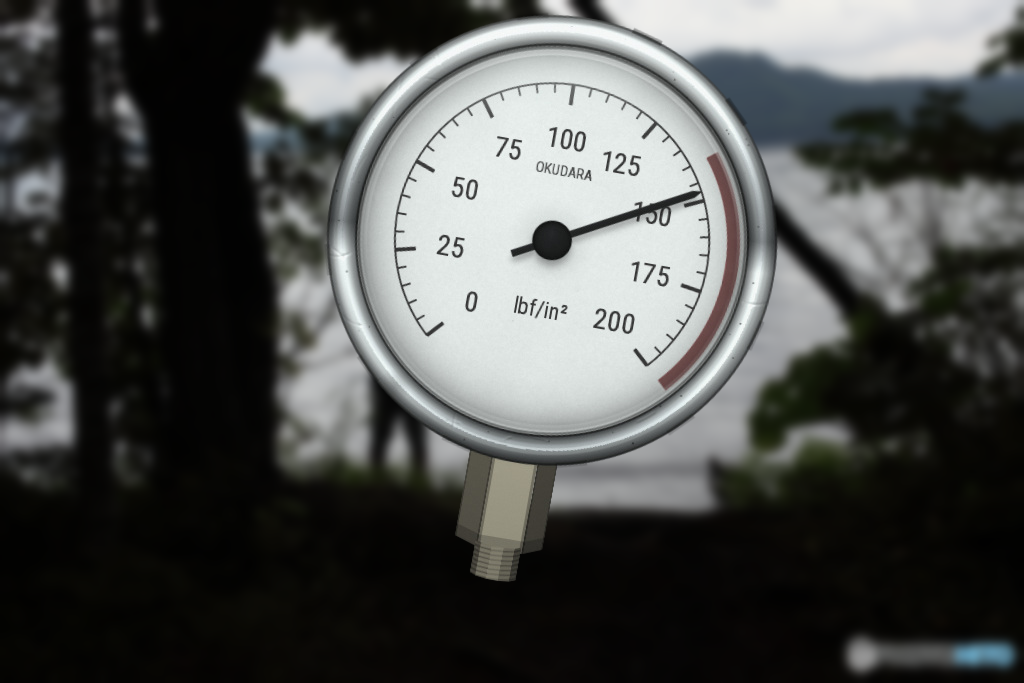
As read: 147.5
